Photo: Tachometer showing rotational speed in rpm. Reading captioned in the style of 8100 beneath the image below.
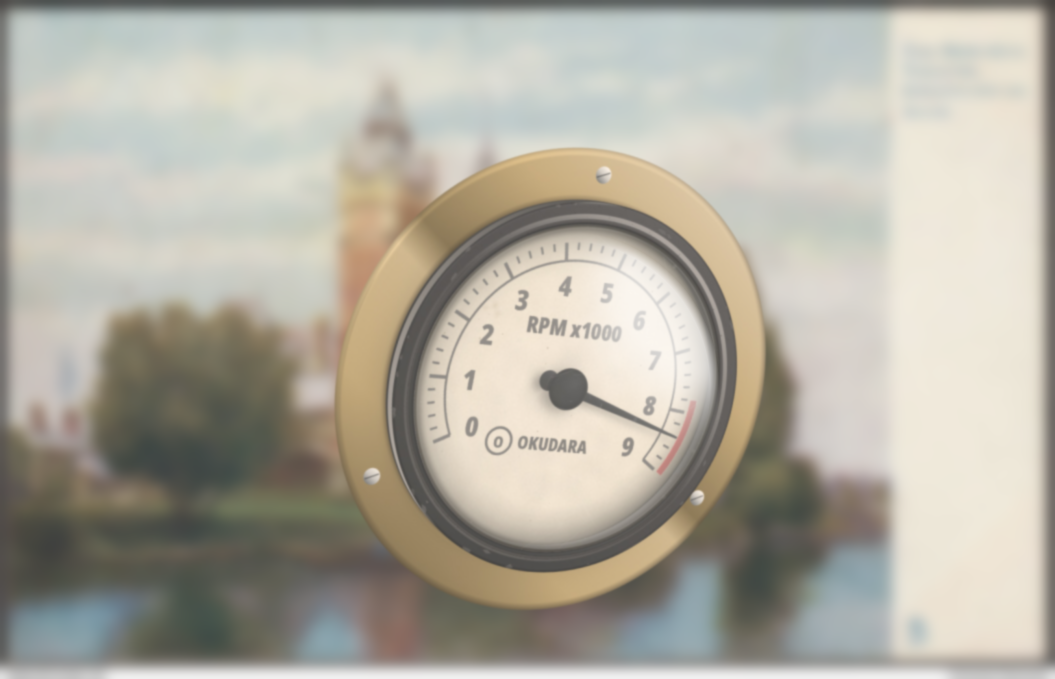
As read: 8400
